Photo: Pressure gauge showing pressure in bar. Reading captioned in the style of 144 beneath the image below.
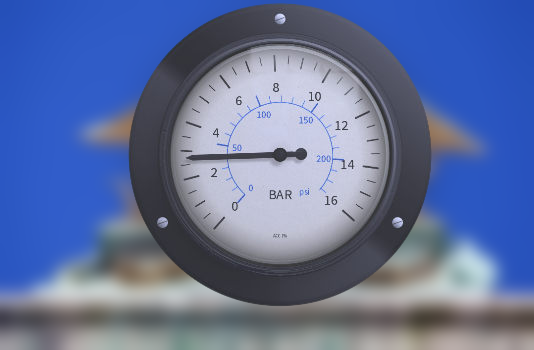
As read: 2.75
